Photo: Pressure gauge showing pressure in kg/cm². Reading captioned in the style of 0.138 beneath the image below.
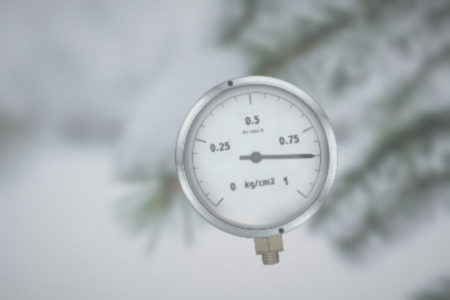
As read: 0.85
